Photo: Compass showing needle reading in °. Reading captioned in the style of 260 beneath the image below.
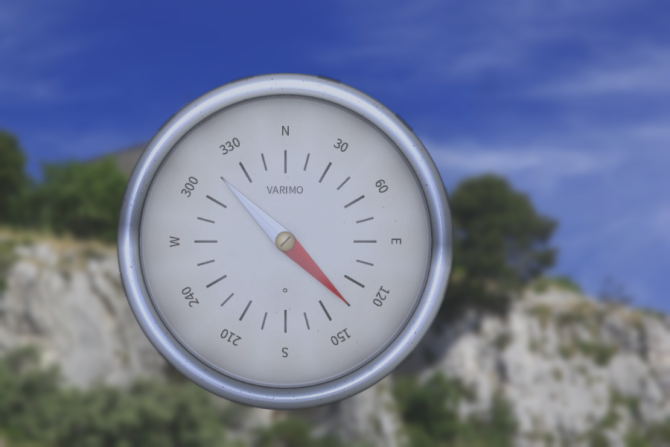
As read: 135
